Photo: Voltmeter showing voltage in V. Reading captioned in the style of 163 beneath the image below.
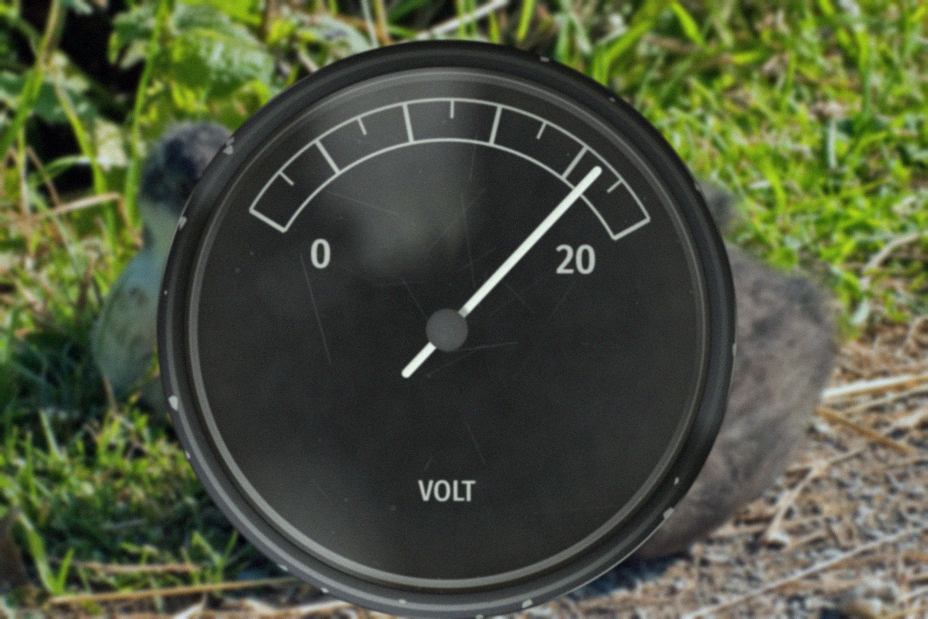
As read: 17
